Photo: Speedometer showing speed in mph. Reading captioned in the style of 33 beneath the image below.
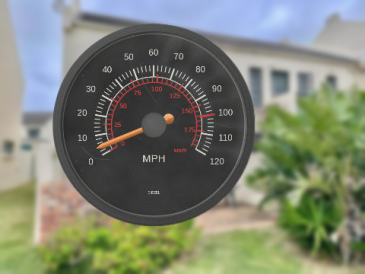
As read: 4
